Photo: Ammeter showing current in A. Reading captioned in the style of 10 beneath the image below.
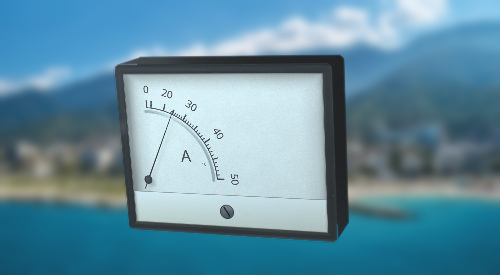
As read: 25
